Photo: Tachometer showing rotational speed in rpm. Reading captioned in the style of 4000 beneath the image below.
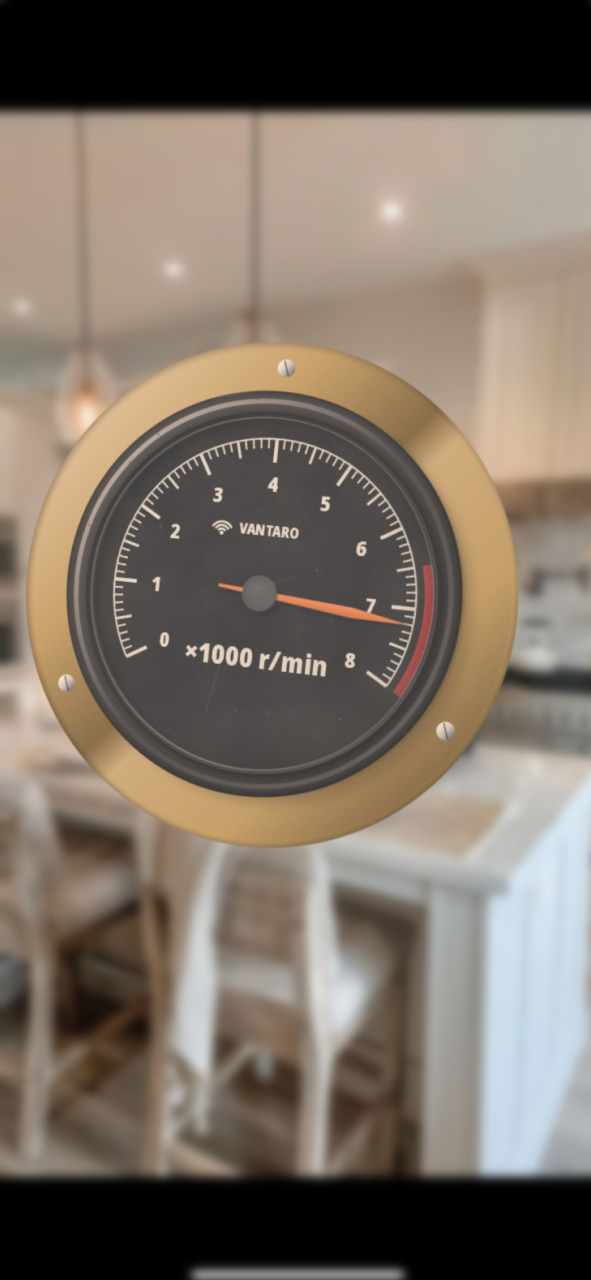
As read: 7200
